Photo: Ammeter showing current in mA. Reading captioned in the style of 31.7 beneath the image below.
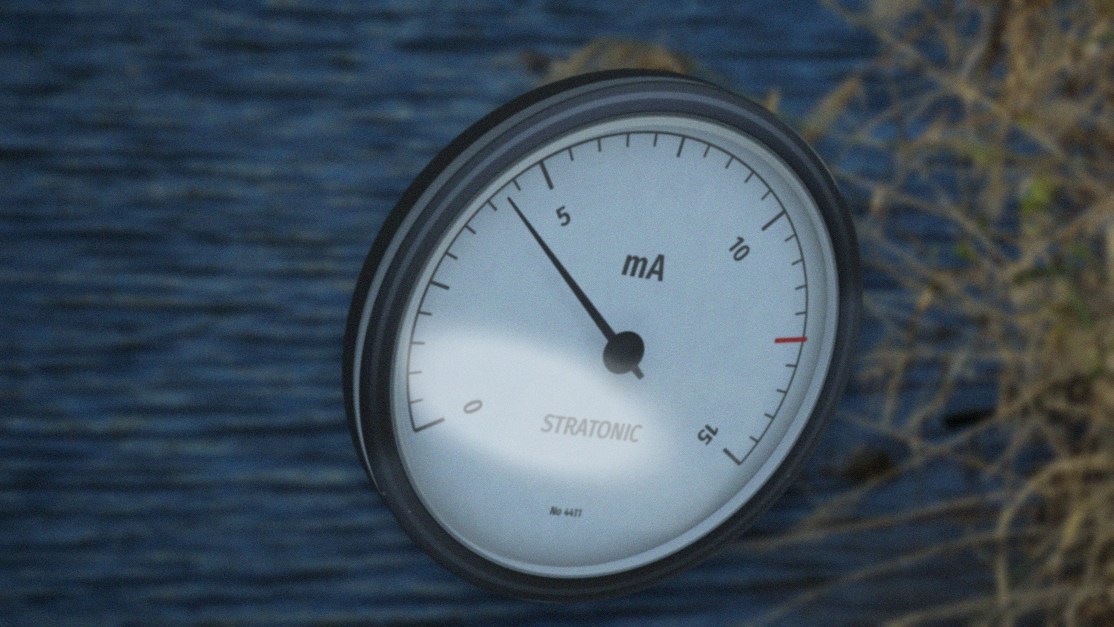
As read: 4.25
